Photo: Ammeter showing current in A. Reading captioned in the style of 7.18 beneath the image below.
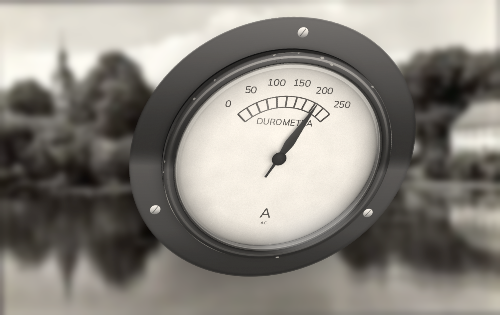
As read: 200
